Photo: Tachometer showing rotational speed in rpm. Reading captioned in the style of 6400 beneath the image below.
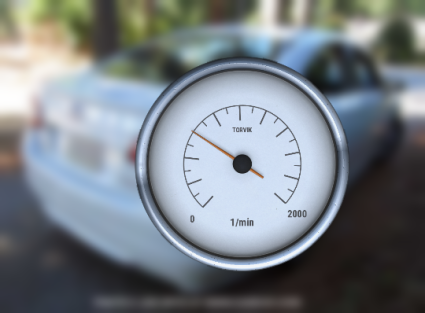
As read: 600
